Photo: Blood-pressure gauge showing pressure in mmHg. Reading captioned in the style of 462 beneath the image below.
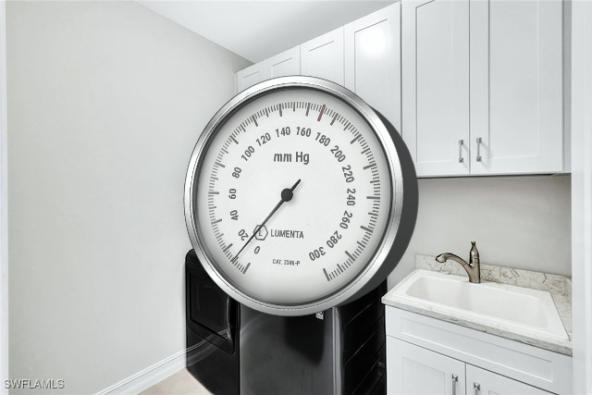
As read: 10
